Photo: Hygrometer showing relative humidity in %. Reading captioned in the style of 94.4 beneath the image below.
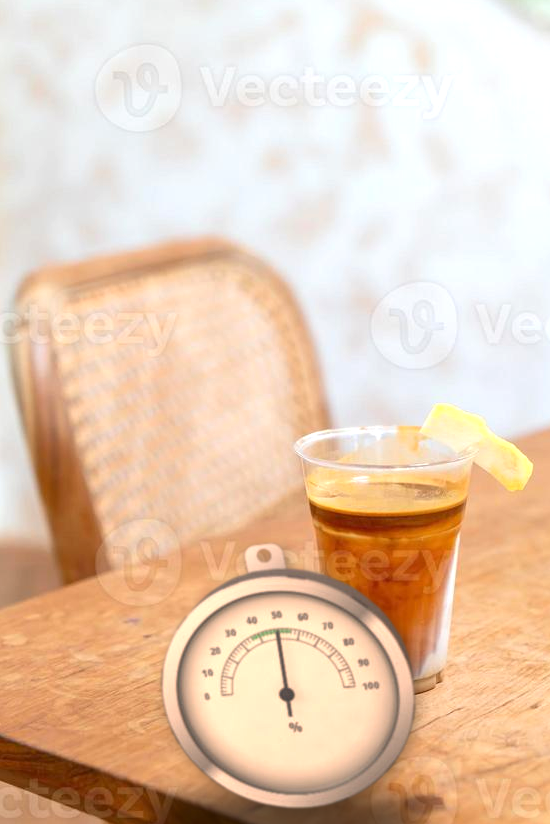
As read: 50
